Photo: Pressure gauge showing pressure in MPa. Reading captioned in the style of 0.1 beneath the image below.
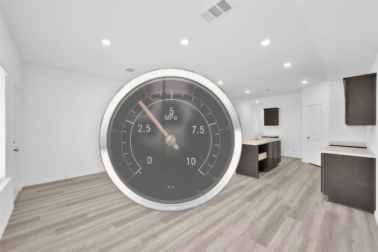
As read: 3.5
